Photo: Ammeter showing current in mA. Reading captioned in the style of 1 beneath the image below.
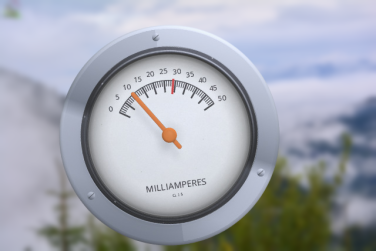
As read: 10
